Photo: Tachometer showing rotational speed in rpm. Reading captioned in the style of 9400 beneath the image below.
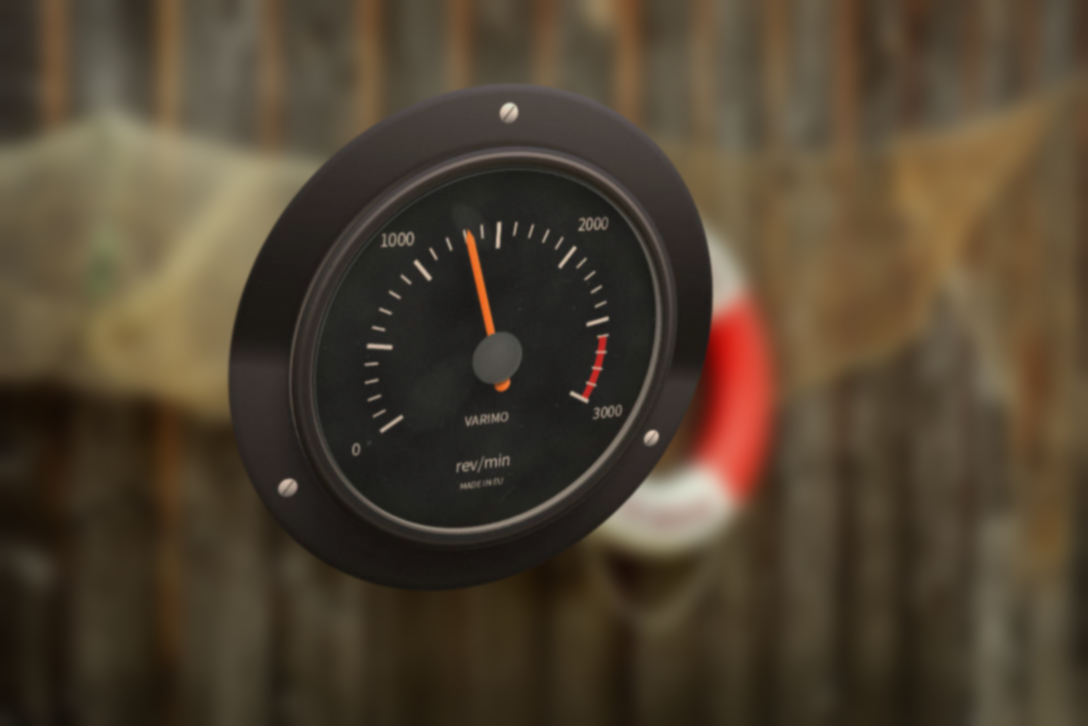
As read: 1300
